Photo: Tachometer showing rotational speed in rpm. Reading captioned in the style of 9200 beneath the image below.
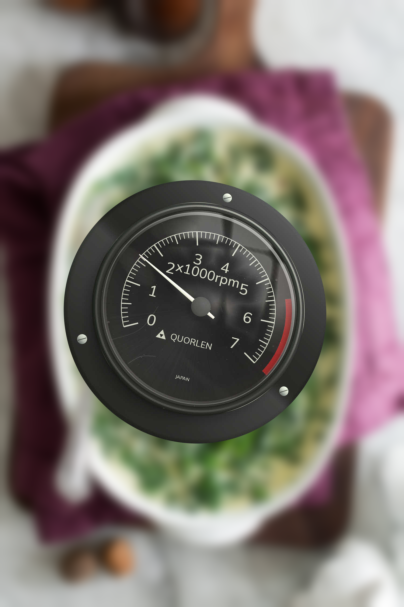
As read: 1600
